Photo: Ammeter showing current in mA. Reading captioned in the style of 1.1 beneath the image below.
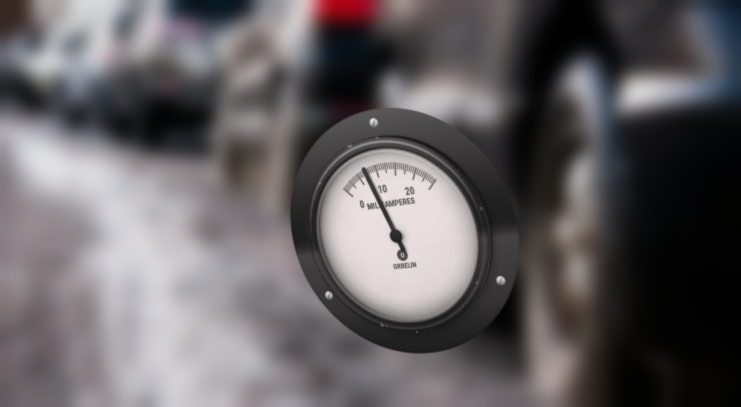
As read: 7.5
